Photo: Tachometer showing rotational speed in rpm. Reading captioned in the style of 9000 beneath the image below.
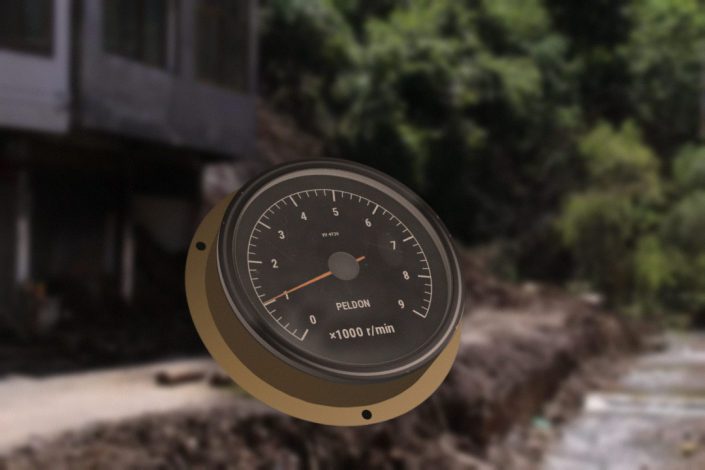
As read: 1000
